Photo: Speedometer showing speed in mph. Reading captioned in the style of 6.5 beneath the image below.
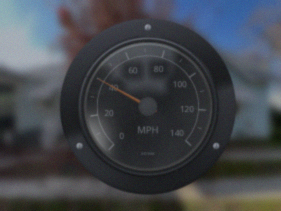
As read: 40
